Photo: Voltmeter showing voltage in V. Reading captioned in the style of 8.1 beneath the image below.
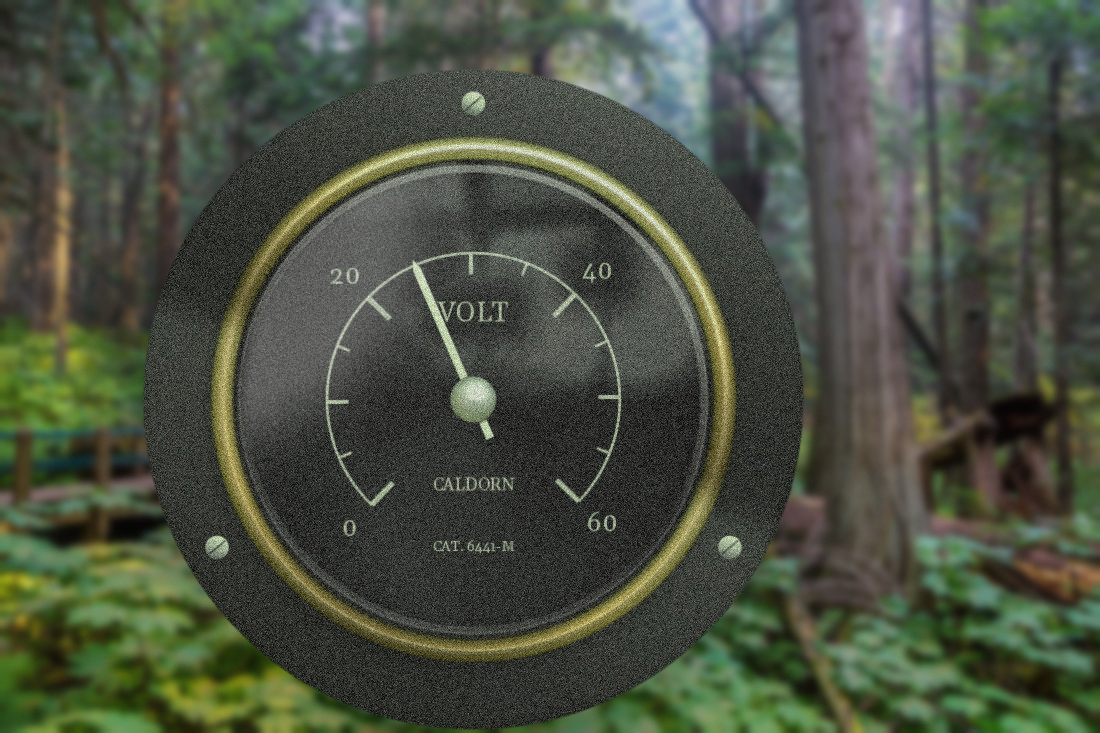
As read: 25
